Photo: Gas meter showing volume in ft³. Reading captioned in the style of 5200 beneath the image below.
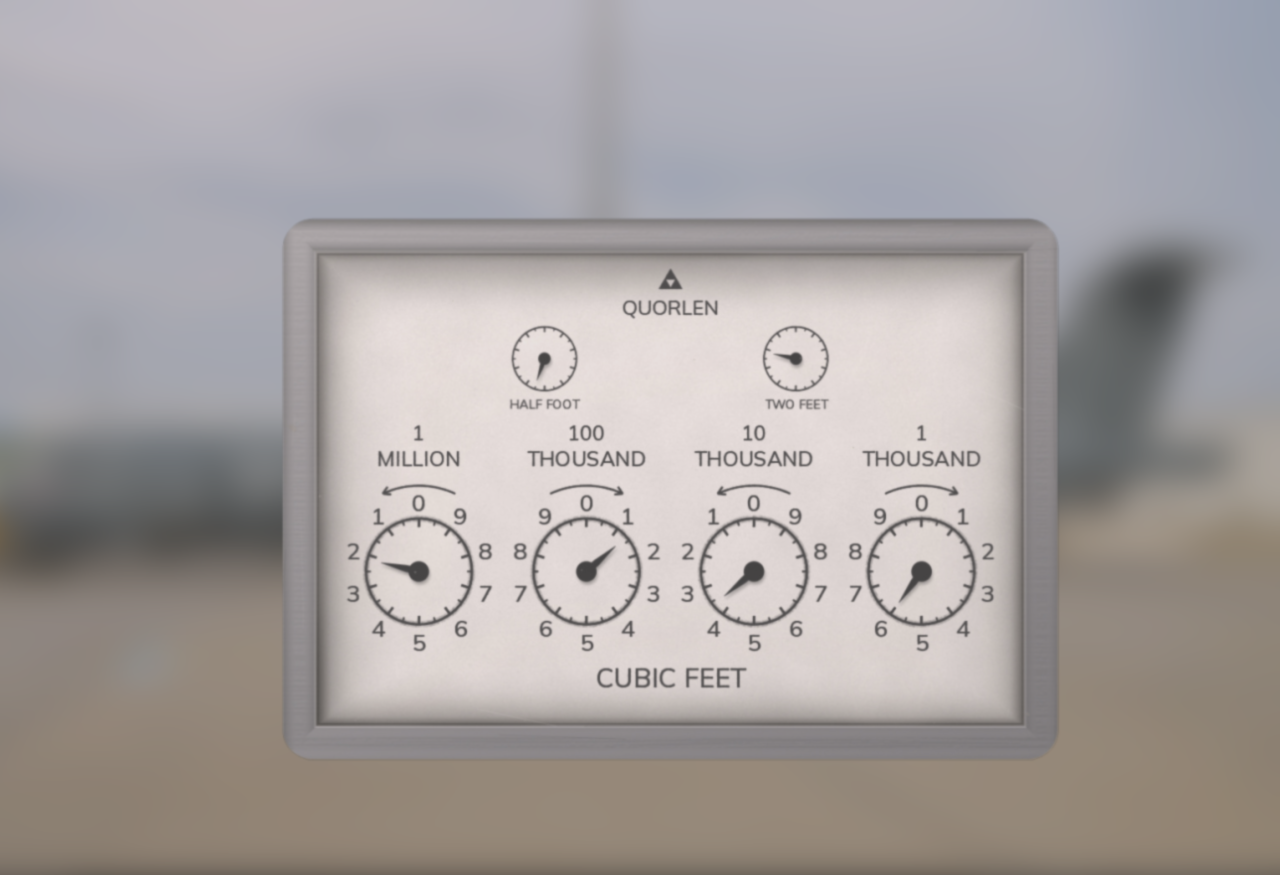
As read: 213600
